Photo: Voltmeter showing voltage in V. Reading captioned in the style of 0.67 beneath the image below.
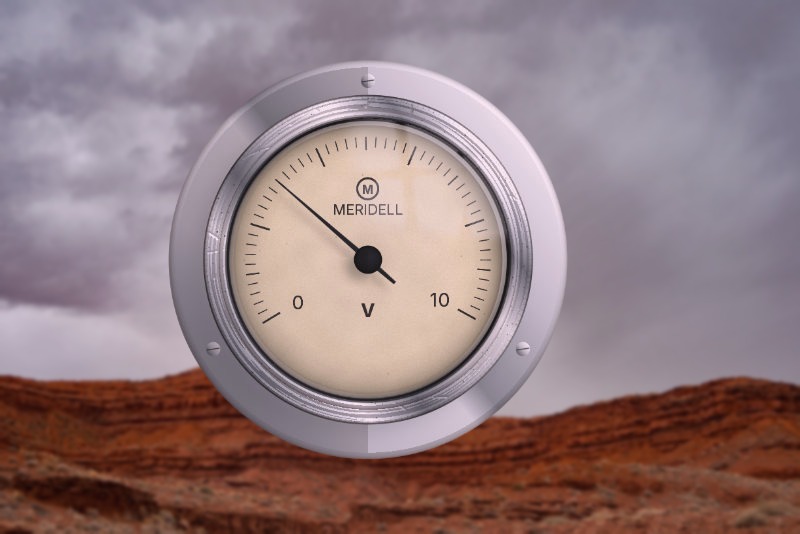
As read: 3
